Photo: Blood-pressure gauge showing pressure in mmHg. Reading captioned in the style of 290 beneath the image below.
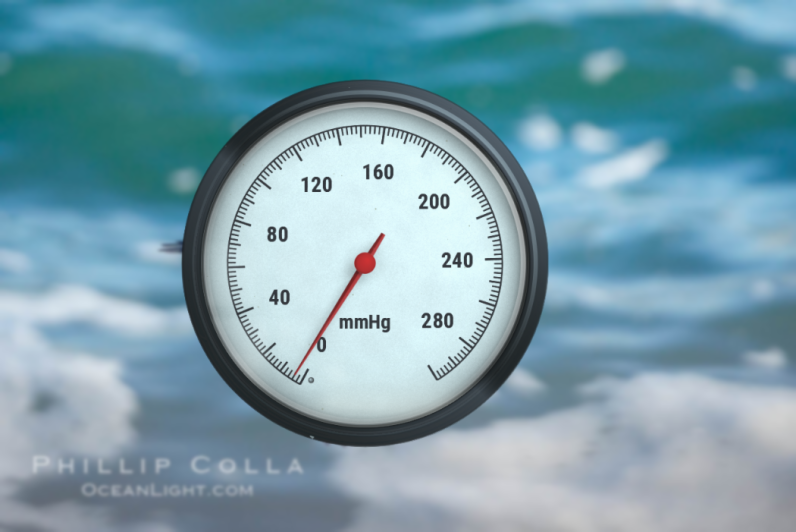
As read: 4
